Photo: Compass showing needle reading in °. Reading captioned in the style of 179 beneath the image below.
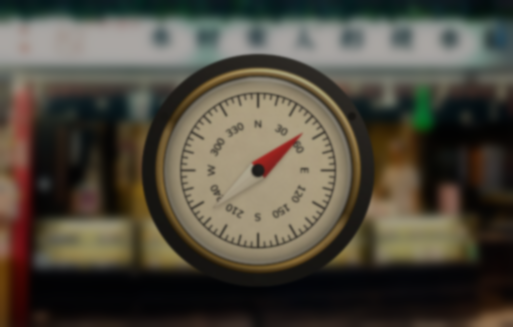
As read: 50
